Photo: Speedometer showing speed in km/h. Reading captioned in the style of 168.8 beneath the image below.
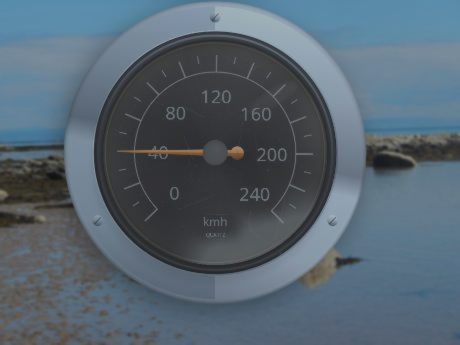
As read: 40
